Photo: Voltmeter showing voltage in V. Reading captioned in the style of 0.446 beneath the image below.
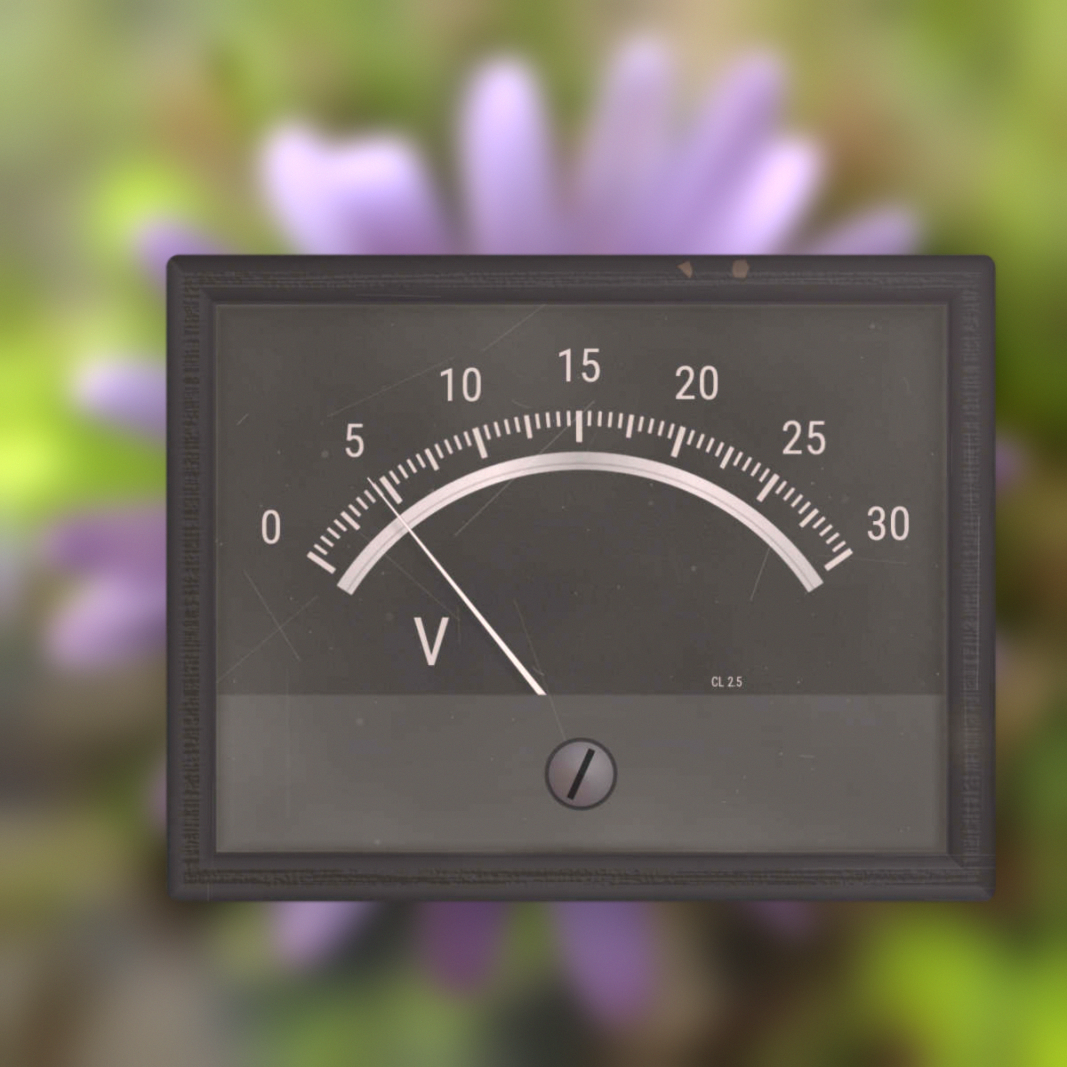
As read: 4.5
